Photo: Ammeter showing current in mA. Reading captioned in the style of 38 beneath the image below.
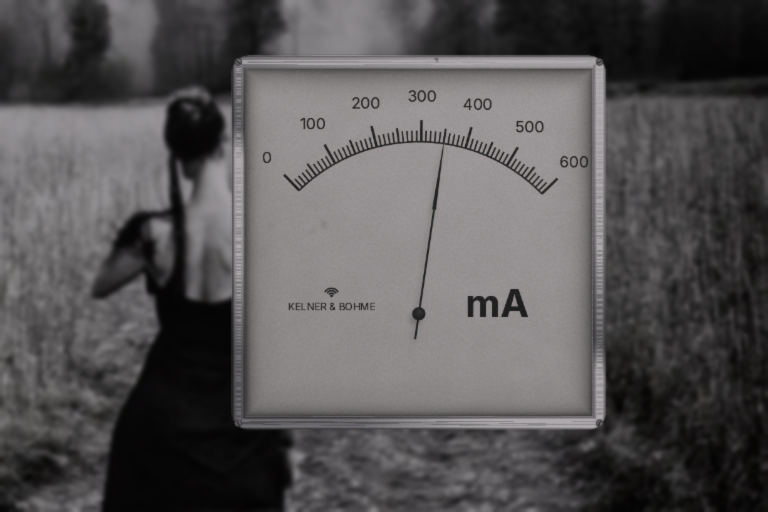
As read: 350
